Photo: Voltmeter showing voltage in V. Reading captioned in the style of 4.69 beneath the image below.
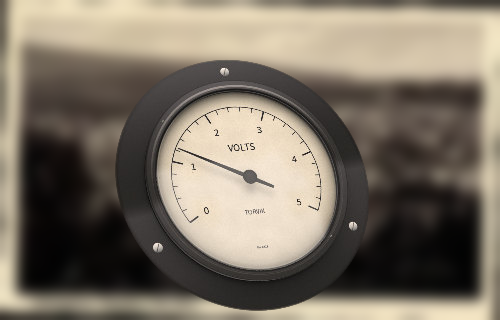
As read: 1.2
